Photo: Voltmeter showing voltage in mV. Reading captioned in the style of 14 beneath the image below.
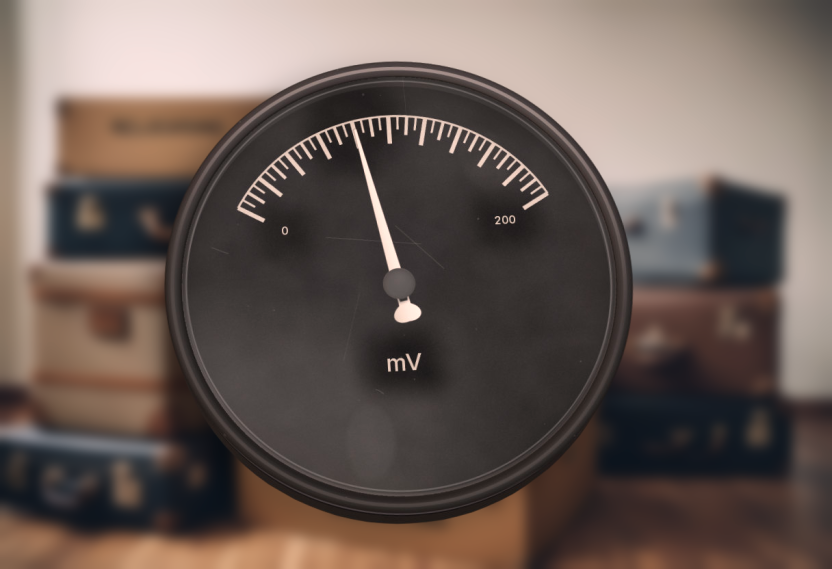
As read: 80
